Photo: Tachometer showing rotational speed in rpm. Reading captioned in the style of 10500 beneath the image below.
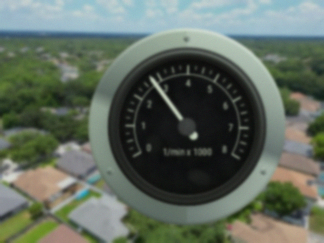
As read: 2750
